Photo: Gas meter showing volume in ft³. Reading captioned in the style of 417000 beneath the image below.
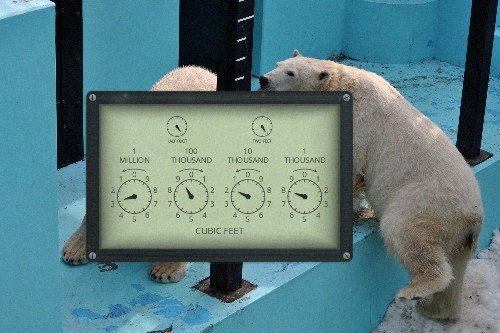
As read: 291800
